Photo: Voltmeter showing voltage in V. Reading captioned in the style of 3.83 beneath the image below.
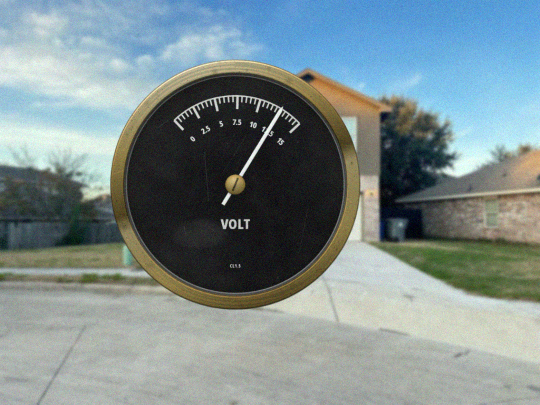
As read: 12.5
